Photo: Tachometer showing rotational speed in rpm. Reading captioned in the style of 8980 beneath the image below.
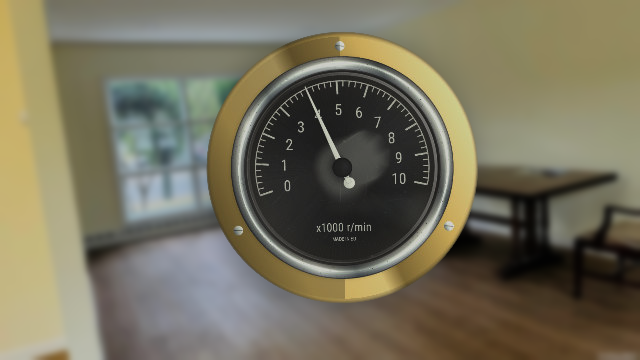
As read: 4000
